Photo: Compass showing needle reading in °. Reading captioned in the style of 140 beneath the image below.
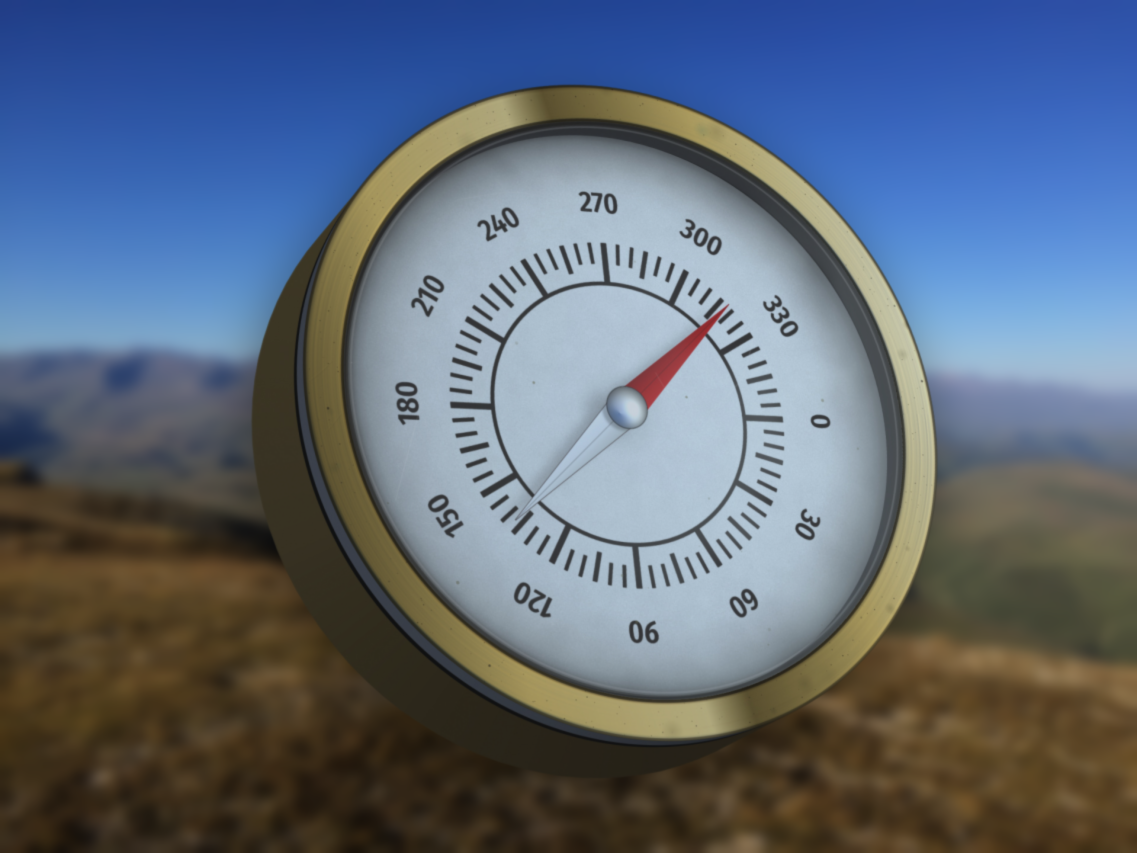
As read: 317.5
